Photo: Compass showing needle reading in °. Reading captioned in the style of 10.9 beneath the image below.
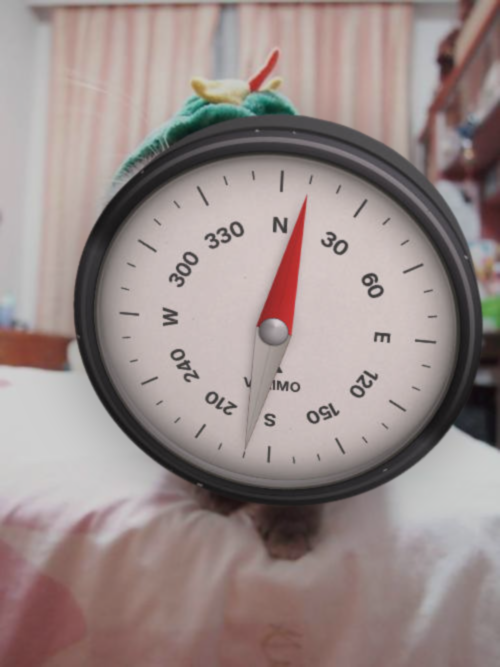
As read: 10
